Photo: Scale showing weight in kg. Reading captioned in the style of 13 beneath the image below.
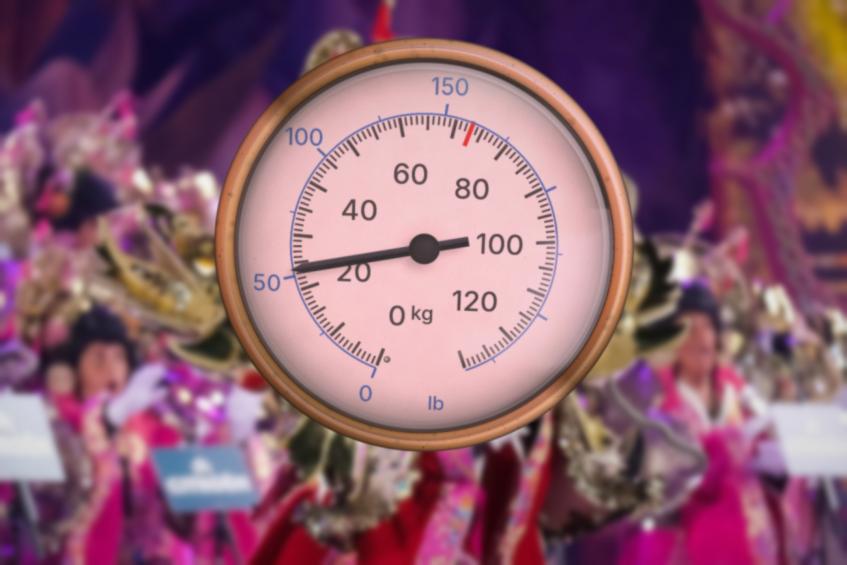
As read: 24
